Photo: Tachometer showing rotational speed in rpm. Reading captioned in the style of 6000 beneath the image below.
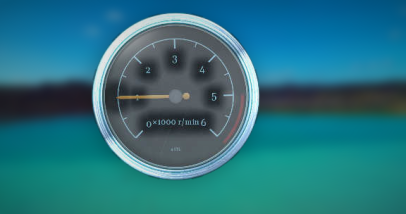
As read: 1000
